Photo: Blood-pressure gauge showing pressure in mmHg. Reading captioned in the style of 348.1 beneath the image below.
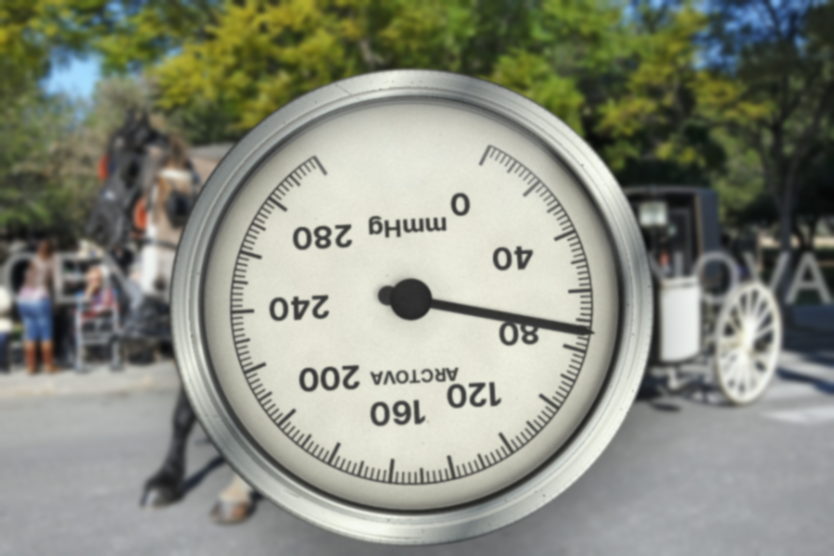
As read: 74
